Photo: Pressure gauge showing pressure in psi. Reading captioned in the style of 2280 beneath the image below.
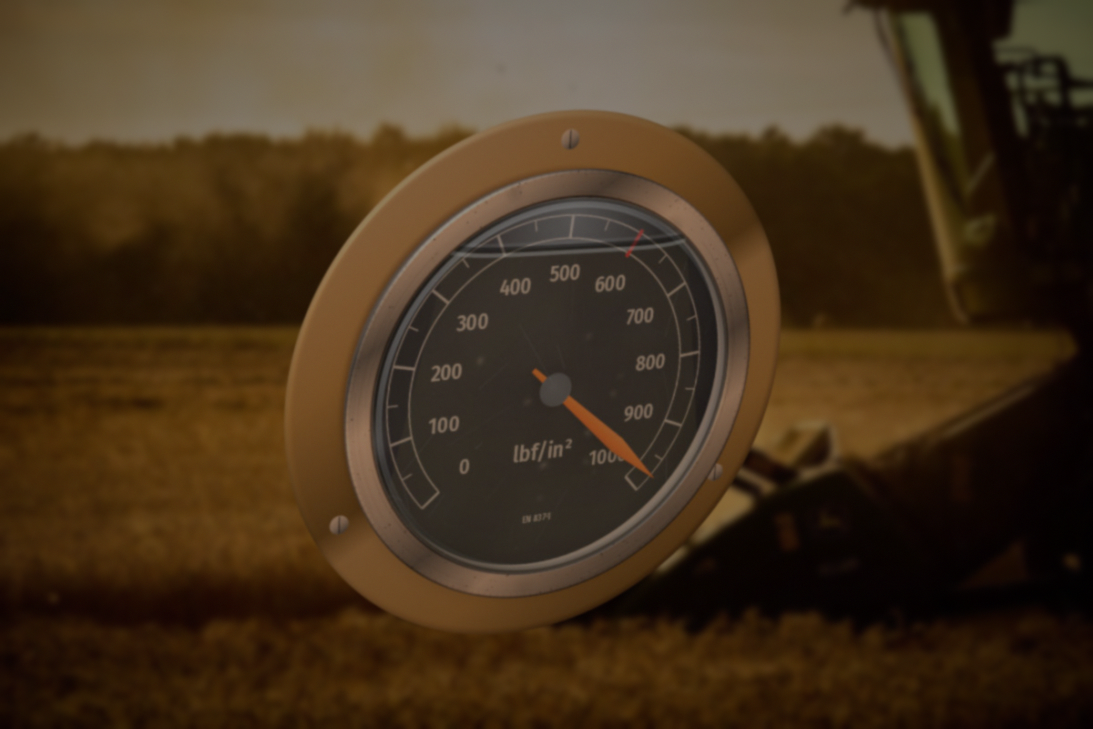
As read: 975
